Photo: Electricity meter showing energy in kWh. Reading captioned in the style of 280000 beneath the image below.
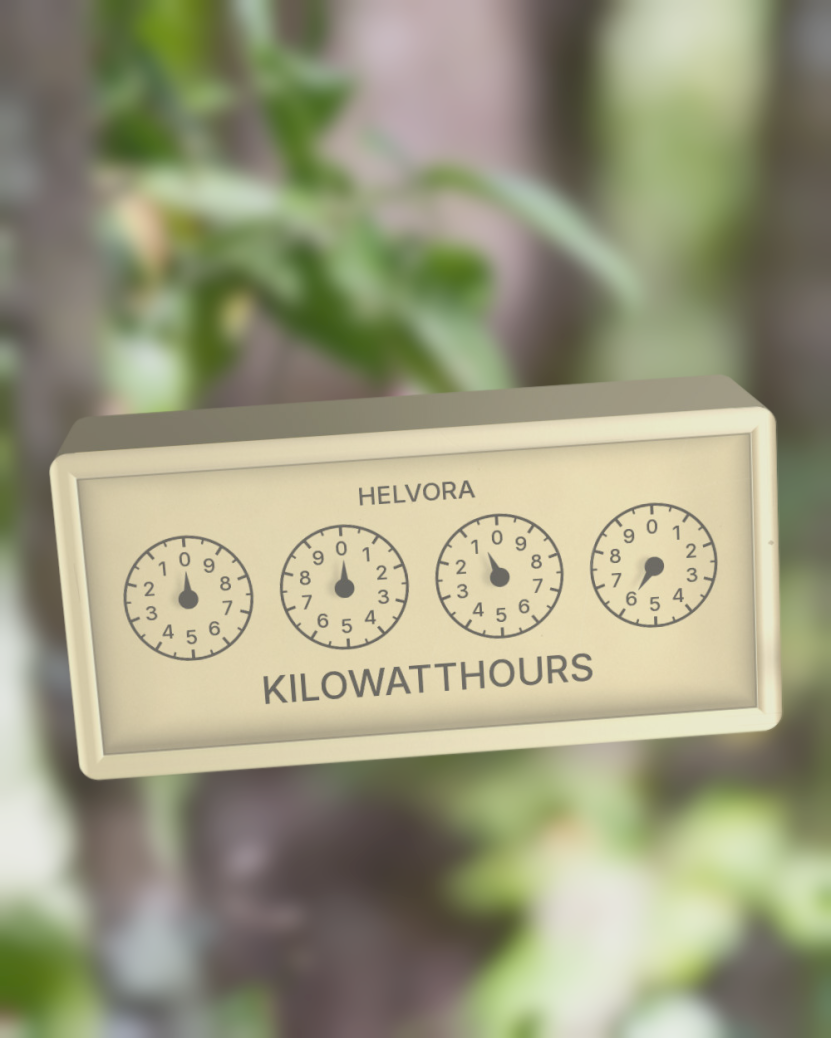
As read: 6
